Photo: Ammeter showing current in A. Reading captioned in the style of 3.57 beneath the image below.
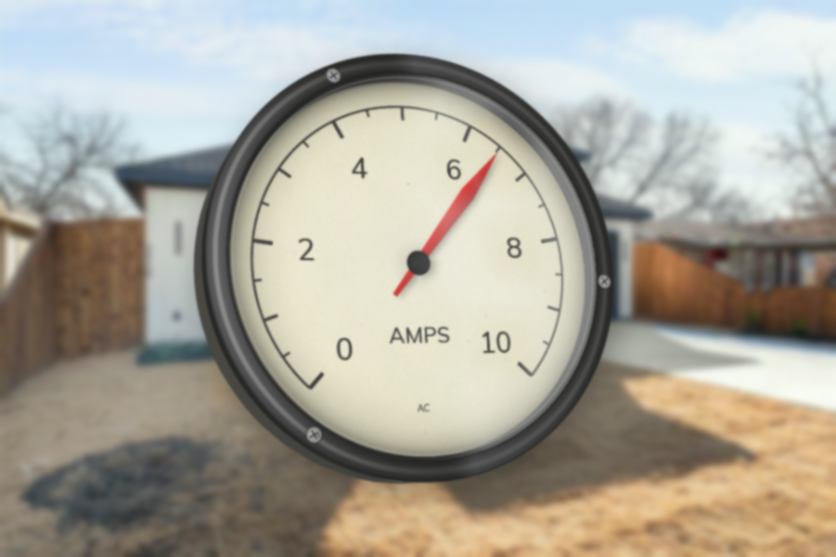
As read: 6.5
